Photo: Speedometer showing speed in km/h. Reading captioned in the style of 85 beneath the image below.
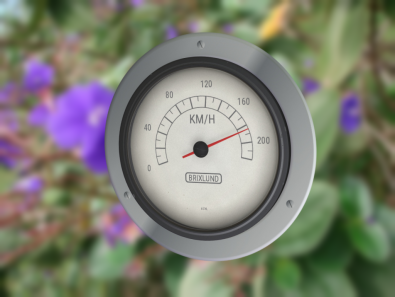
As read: 185
